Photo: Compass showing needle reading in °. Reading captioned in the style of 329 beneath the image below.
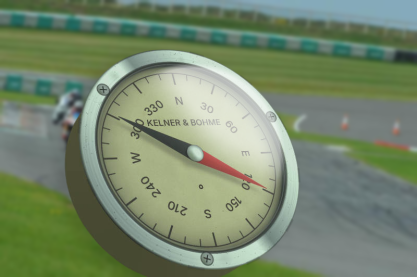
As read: 120
